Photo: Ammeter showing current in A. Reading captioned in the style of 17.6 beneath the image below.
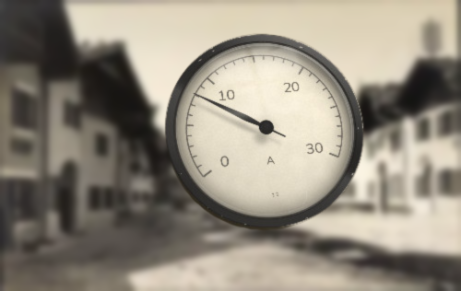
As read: 8
